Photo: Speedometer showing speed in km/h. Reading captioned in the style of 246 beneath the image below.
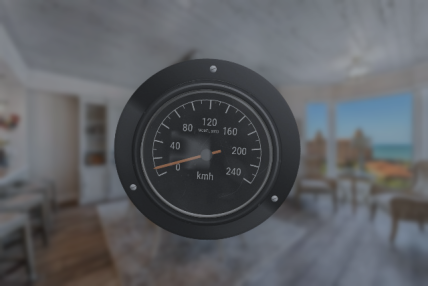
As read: 10
